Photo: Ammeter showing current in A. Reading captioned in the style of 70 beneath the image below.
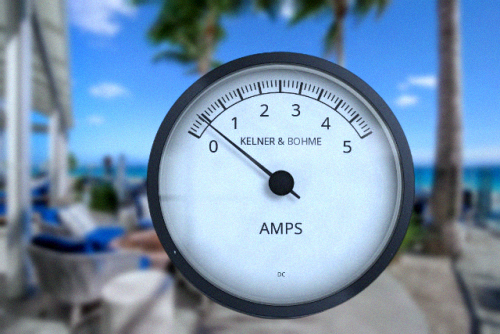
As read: 0.4
